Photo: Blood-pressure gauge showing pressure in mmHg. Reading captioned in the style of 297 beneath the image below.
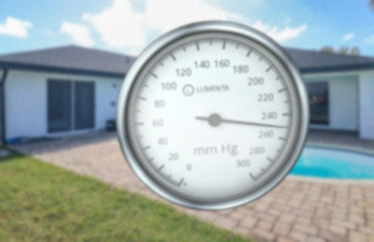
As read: 250
